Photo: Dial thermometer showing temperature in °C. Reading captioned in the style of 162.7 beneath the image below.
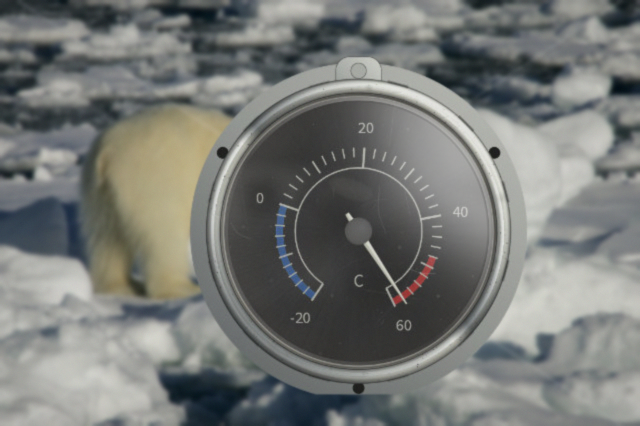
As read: 58
